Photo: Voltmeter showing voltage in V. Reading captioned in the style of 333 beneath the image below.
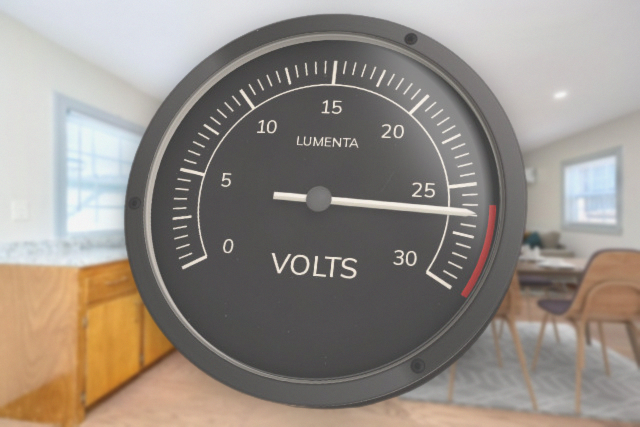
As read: 26.5
